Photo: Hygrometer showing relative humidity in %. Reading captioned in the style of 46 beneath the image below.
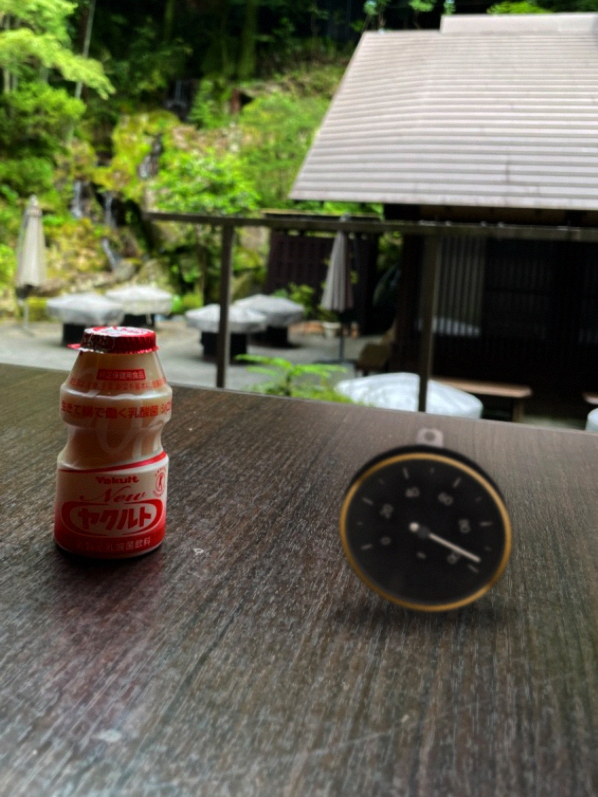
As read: 95
